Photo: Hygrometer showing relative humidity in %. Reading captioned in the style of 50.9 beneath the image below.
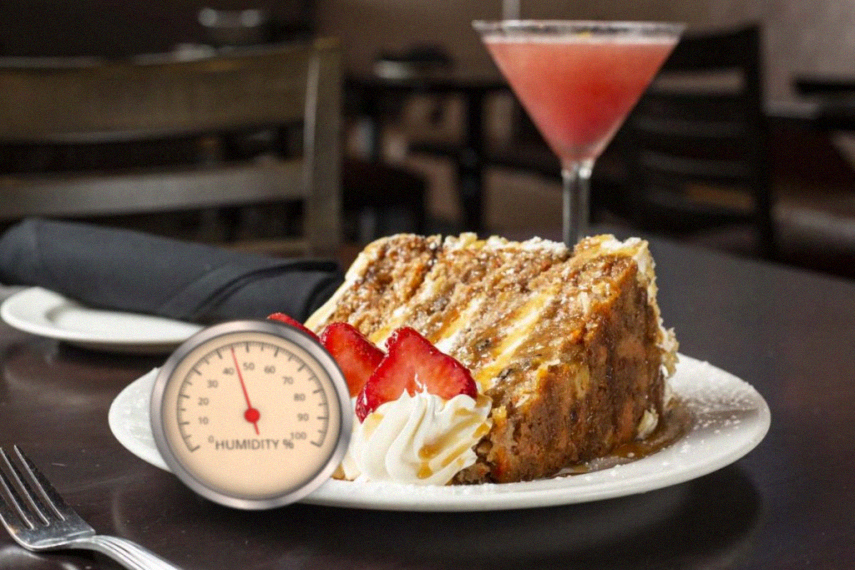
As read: 45
